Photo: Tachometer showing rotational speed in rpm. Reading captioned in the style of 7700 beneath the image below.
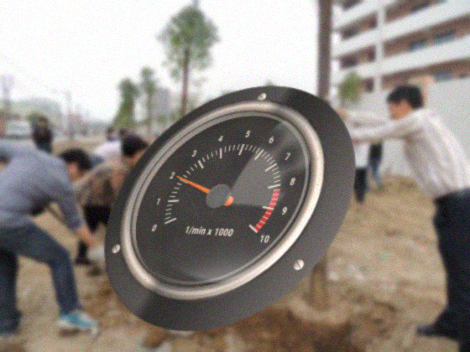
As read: 2000
